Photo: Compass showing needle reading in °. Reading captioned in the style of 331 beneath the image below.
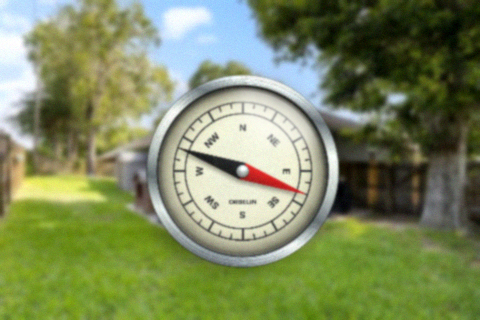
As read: 110
